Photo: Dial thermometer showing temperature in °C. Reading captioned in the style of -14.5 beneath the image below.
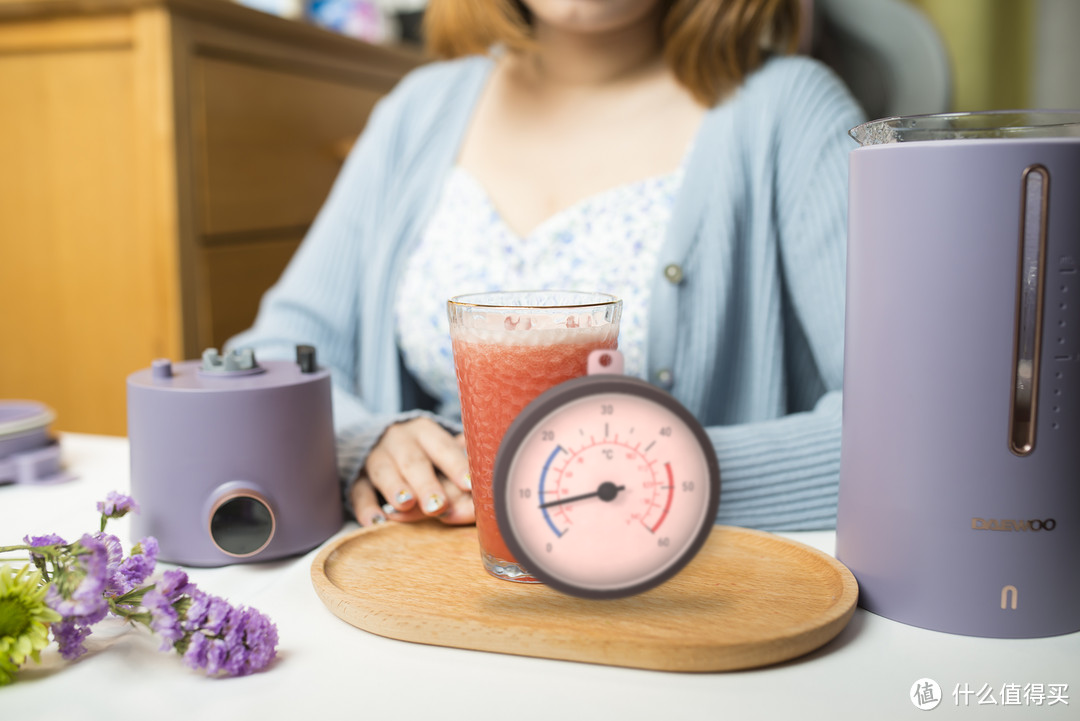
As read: 7.5
